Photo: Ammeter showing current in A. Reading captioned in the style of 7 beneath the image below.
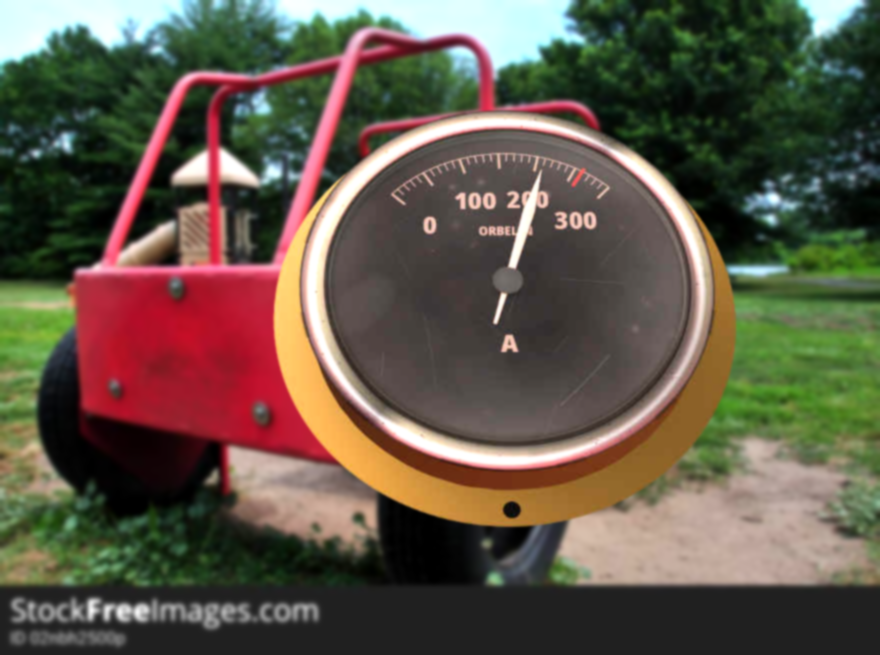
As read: 210
